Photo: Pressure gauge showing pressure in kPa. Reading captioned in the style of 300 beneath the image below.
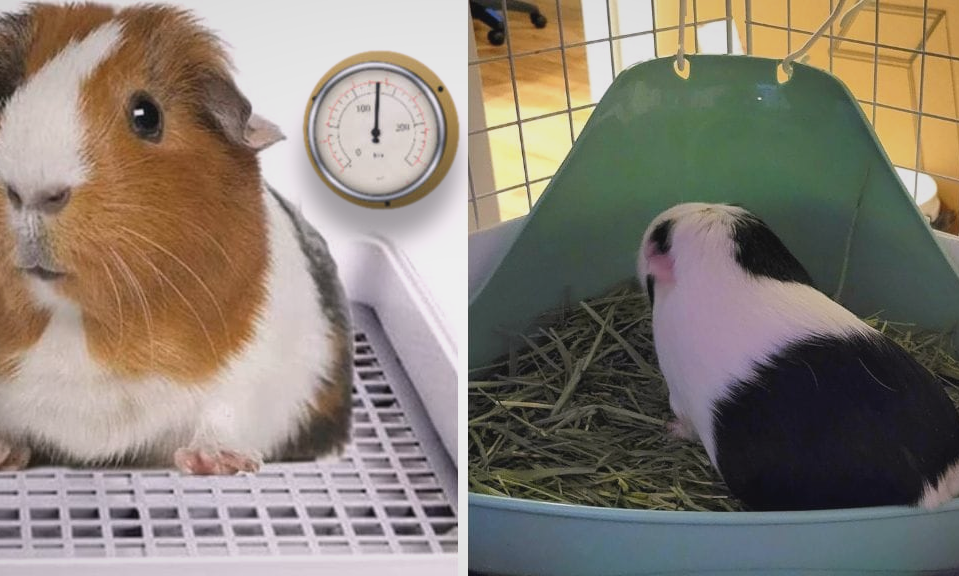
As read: 130
